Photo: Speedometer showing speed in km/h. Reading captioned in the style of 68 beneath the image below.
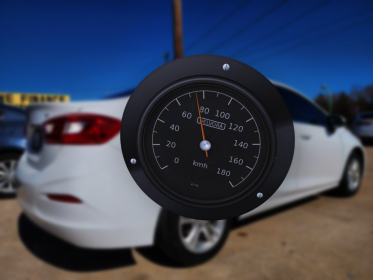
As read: 75
